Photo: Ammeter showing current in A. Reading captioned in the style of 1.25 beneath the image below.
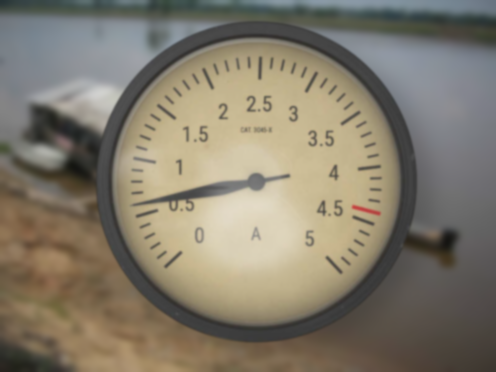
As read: 0.6
